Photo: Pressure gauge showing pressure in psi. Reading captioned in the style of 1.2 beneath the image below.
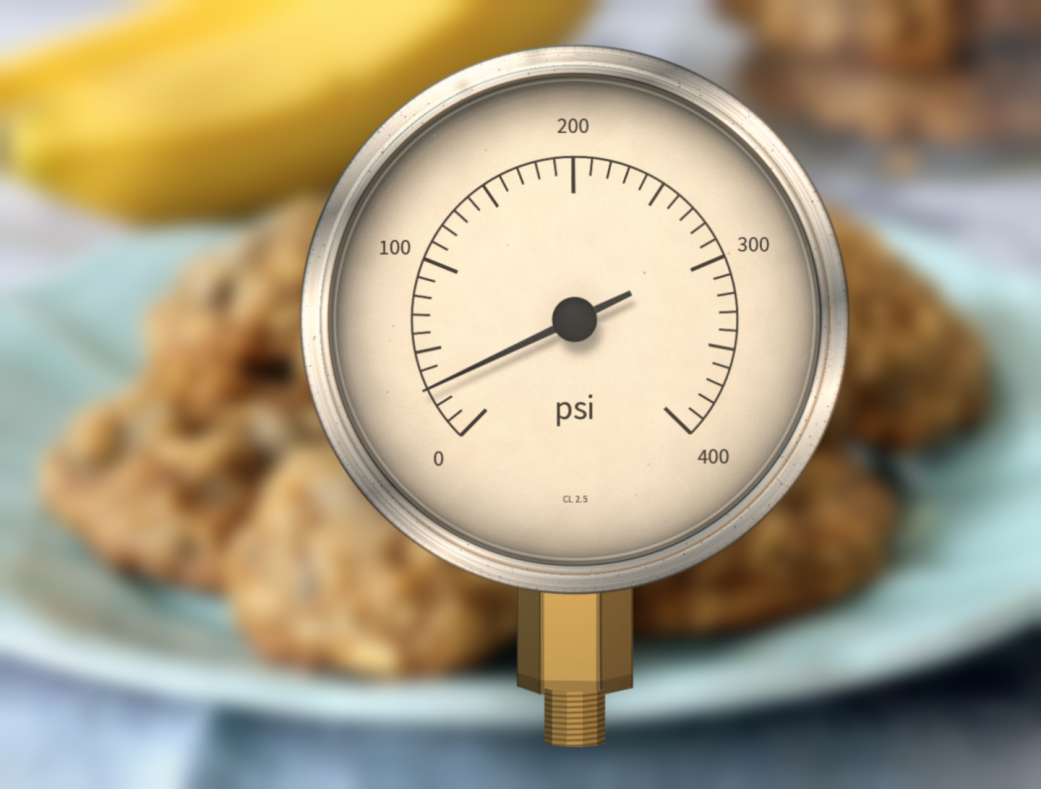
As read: 30
